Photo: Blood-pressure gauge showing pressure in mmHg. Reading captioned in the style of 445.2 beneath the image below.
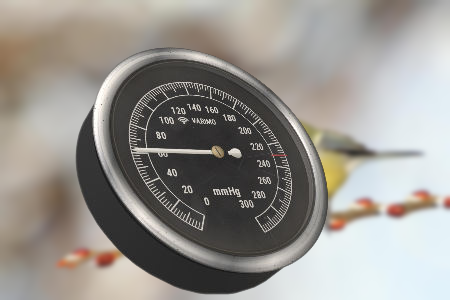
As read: 60
